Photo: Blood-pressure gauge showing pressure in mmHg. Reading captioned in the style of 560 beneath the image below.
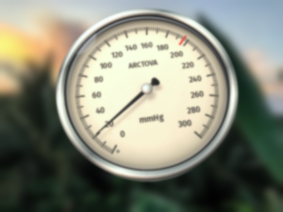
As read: 20
